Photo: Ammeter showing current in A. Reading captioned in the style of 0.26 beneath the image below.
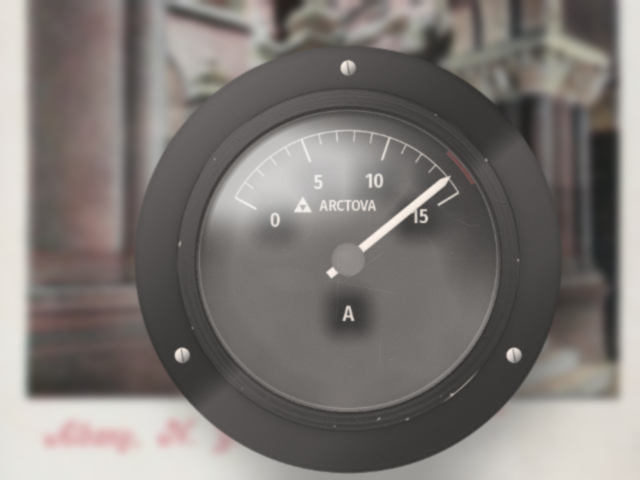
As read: 14
